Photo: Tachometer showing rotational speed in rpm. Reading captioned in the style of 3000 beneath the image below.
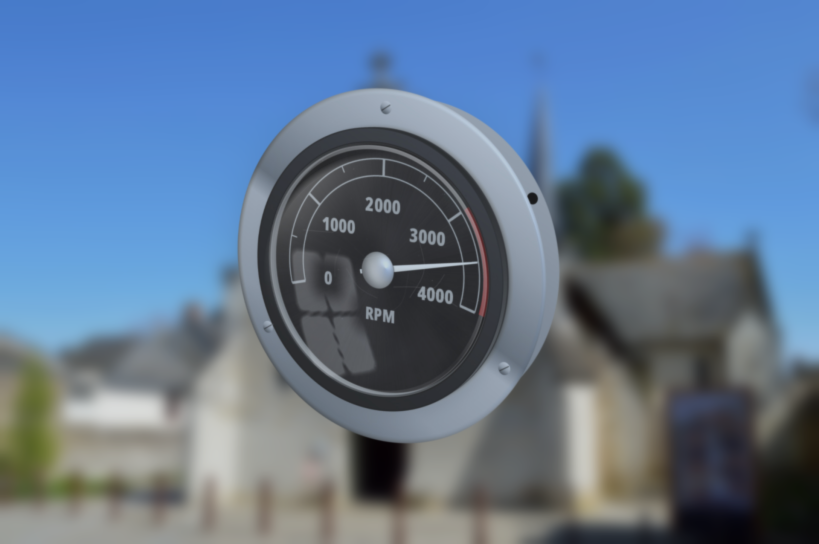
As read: 3500
